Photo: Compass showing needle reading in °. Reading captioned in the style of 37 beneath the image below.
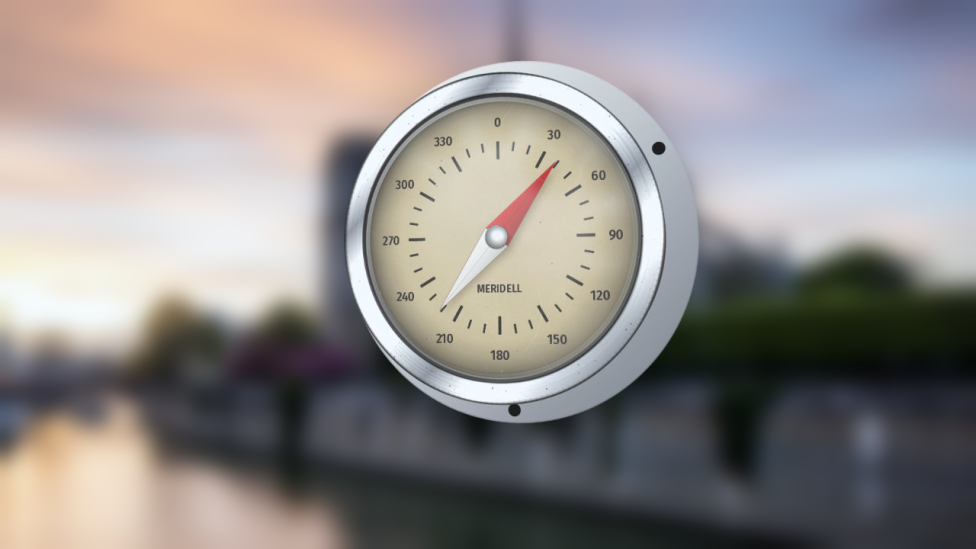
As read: 40
